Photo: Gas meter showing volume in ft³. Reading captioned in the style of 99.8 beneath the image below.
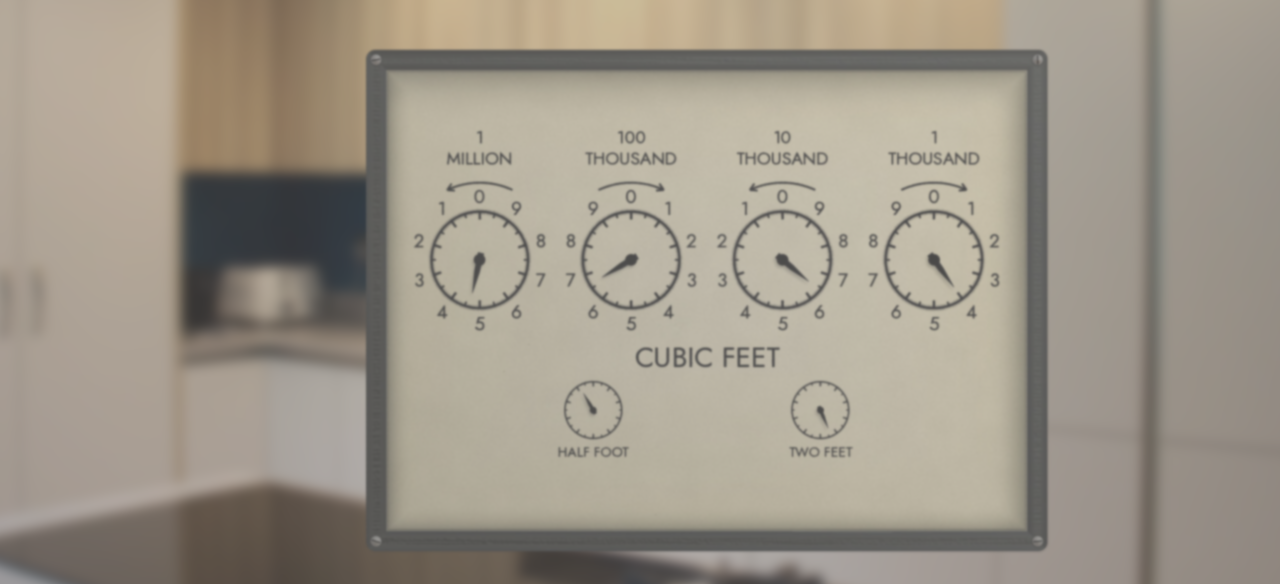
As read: 466400
